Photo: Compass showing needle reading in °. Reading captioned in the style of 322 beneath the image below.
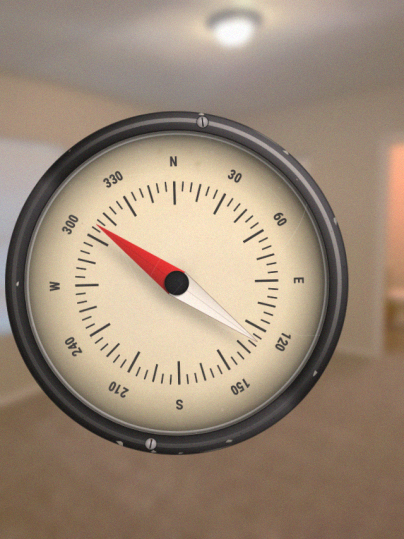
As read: 307.5
